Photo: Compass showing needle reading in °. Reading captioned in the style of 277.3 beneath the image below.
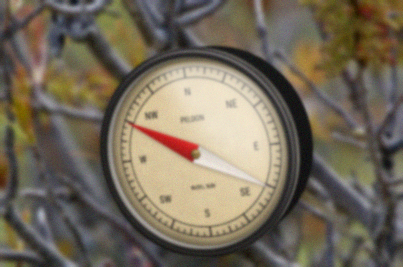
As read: 300
